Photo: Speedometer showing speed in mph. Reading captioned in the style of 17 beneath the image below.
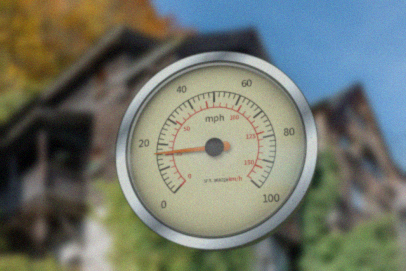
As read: 16
